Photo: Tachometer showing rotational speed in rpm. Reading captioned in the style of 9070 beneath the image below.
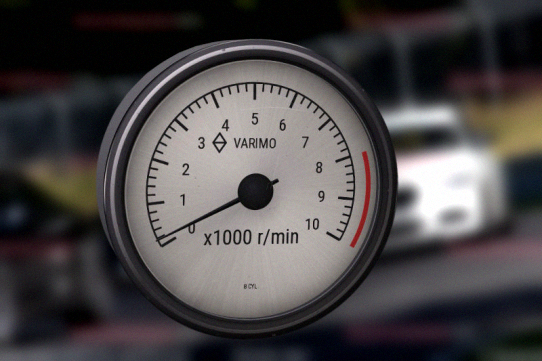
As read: 200
